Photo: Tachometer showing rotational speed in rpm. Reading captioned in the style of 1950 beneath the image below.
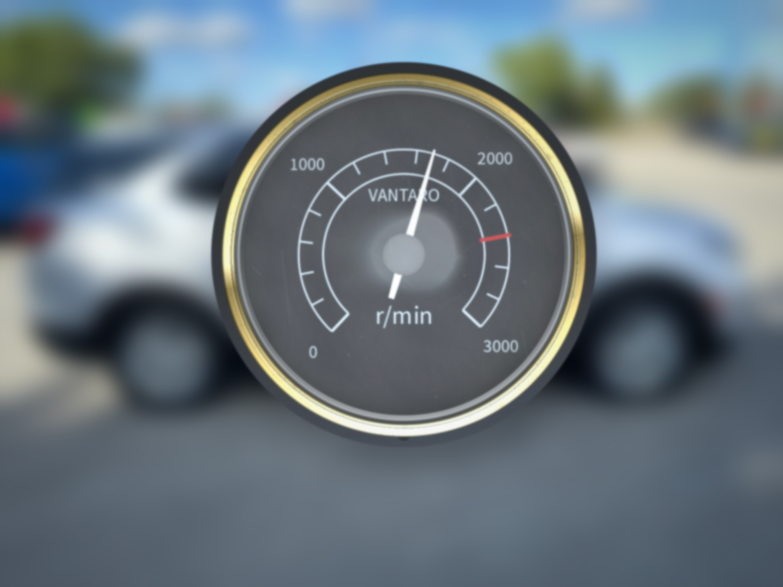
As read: 1700
